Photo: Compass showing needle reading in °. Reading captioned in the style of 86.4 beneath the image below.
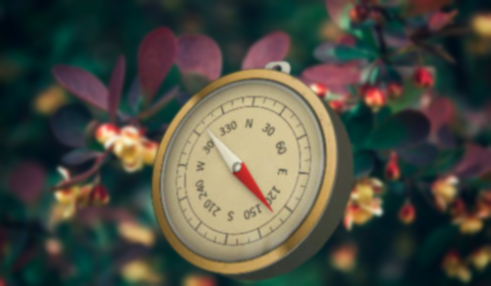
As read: 130
